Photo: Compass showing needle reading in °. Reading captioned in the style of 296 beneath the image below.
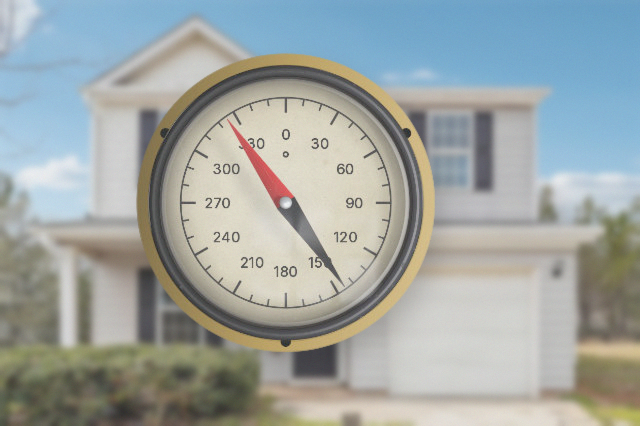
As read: 325
